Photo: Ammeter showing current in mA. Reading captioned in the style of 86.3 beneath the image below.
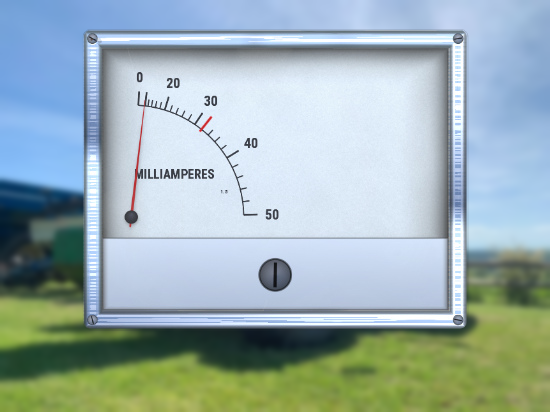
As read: 10
